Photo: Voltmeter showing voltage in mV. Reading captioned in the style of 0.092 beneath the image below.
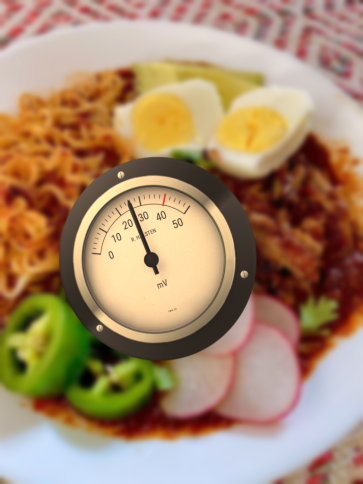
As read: 26
